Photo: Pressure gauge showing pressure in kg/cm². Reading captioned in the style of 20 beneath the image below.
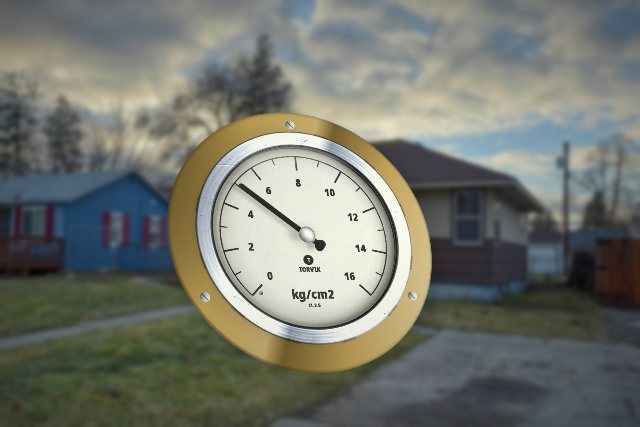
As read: 5
